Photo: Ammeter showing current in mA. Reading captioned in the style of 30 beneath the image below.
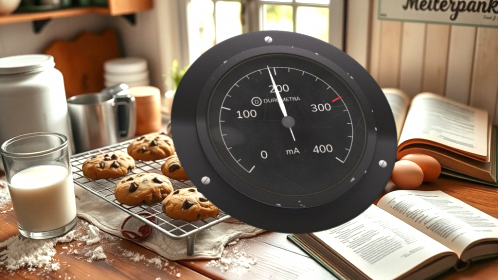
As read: 190
